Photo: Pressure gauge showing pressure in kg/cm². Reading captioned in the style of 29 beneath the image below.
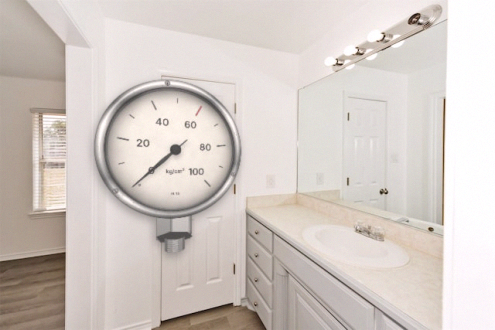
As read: 0
